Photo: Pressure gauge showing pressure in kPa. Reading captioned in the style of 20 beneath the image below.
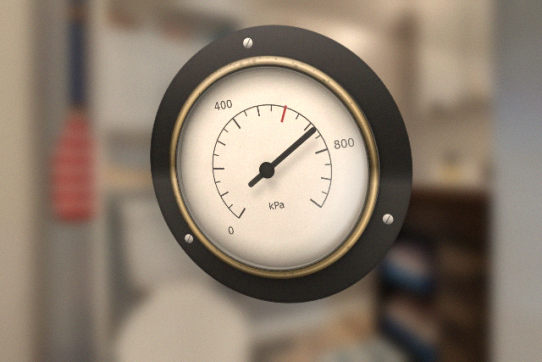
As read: 725
